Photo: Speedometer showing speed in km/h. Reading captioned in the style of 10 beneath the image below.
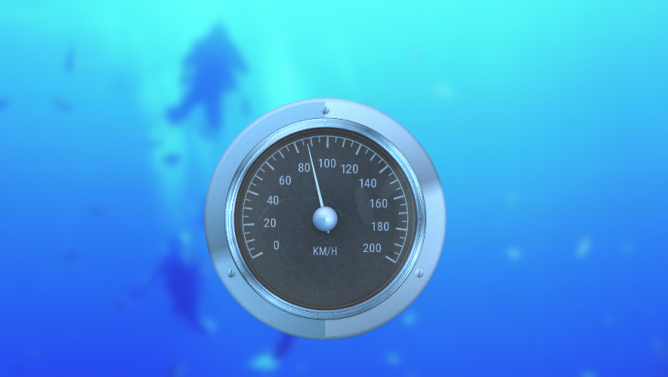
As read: 87.5
